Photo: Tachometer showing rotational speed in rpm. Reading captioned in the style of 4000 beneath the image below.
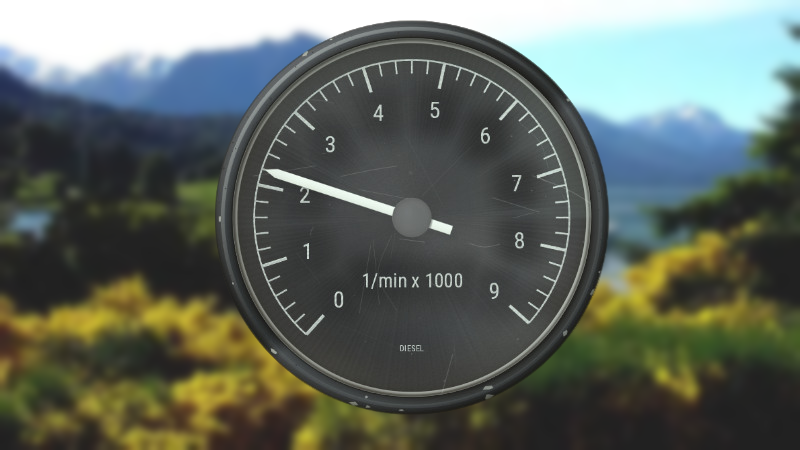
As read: 2200
